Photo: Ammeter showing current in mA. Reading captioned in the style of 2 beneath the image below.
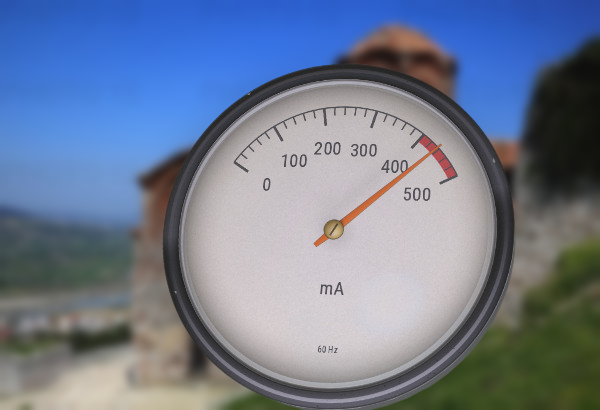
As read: 440
